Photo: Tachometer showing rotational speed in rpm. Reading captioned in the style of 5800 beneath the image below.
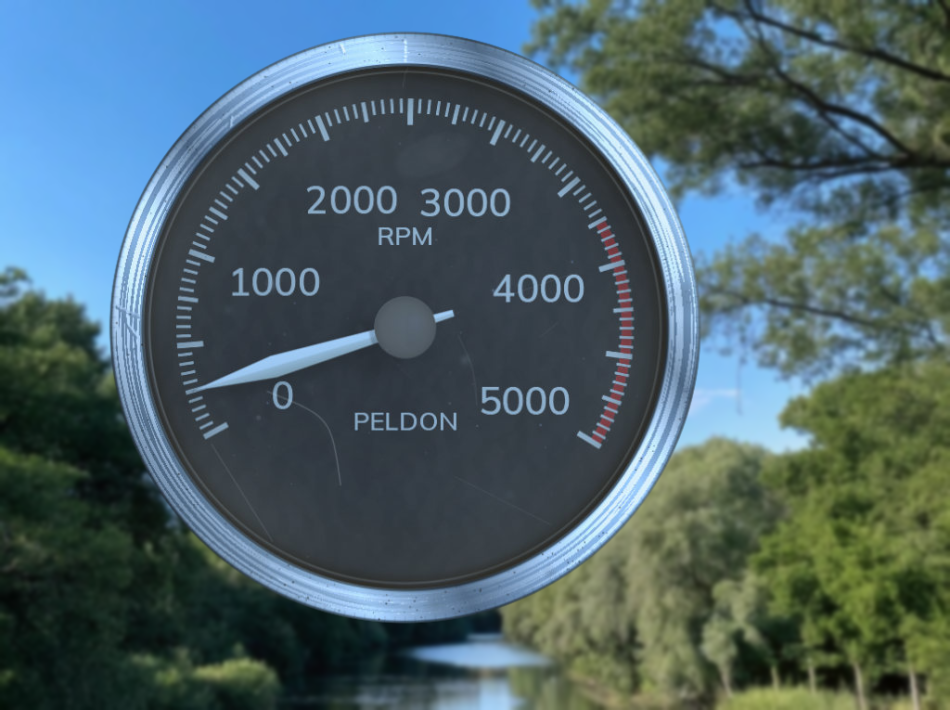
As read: 250
